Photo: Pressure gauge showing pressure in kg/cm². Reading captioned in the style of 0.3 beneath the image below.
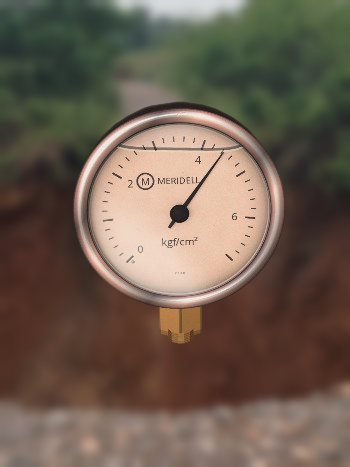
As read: 4.4
